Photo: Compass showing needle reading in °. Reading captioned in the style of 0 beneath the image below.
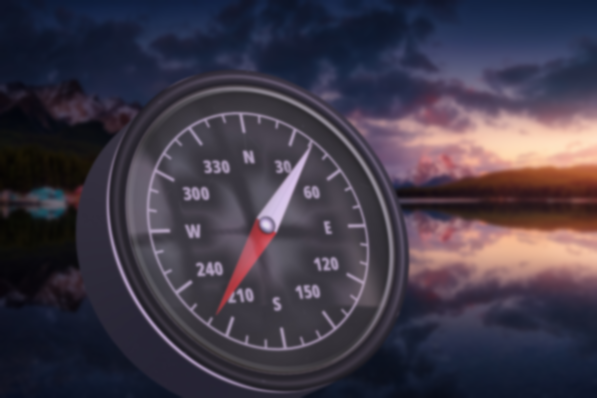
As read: 220
